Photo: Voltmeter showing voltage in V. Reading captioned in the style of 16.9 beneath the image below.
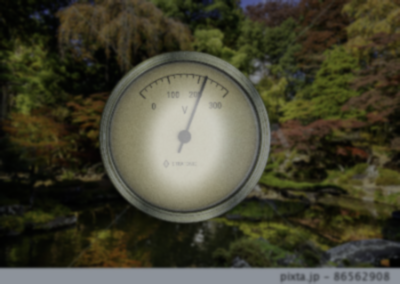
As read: 220
